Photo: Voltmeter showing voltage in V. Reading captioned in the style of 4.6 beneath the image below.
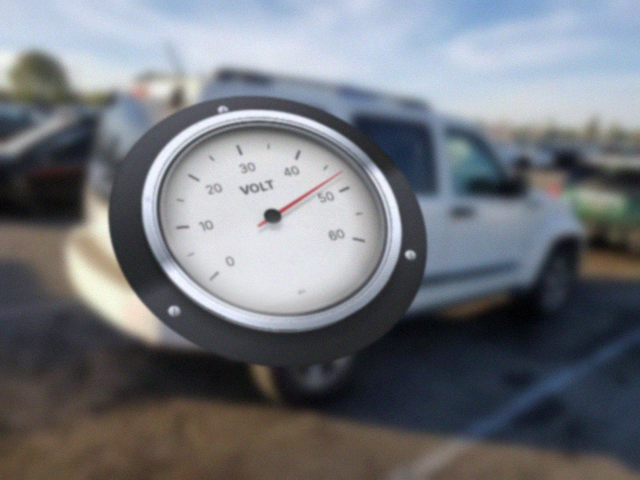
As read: 47.5
